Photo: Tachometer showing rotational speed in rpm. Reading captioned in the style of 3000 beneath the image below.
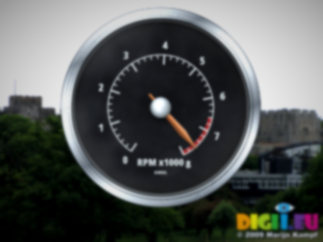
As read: 7600
